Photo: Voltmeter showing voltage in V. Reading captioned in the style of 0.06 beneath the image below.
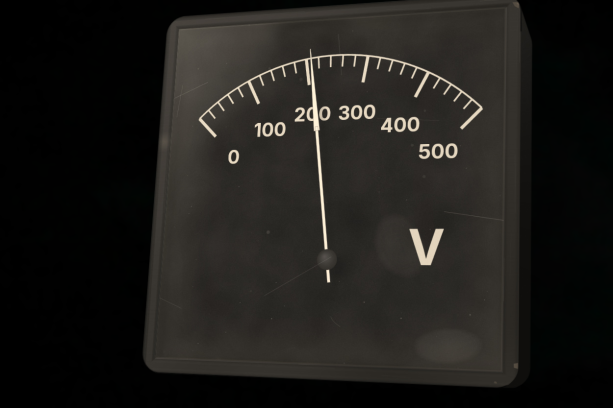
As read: 210
